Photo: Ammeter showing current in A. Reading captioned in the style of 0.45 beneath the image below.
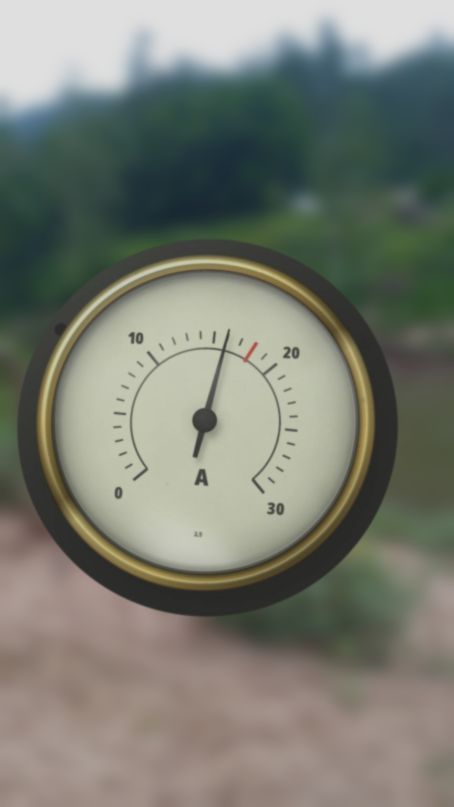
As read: 16
